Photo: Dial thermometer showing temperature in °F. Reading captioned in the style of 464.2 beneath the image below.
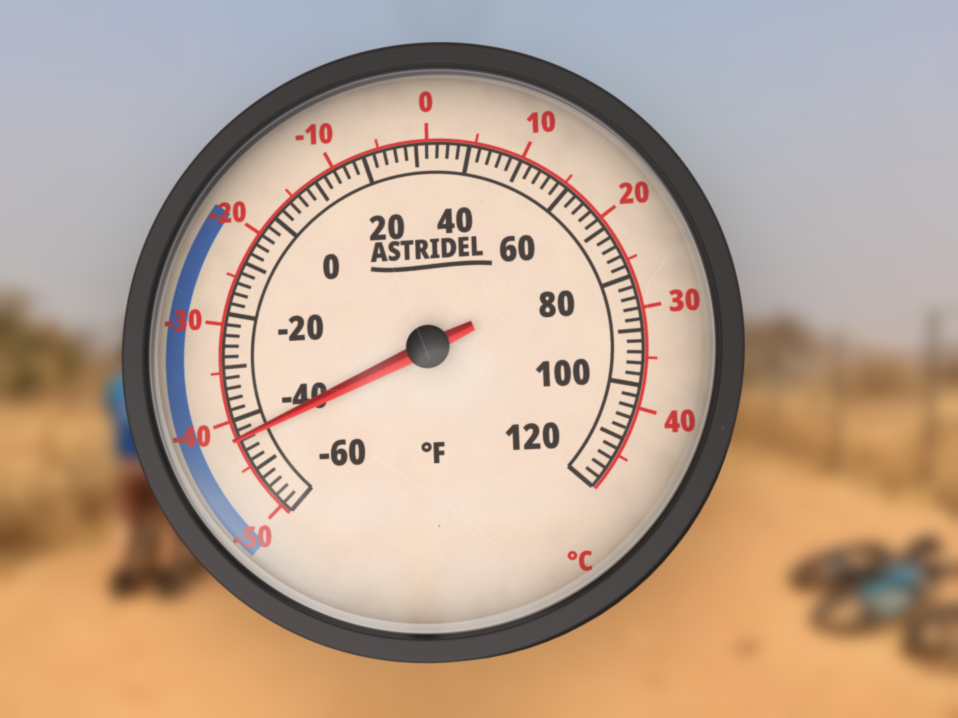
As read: -44
